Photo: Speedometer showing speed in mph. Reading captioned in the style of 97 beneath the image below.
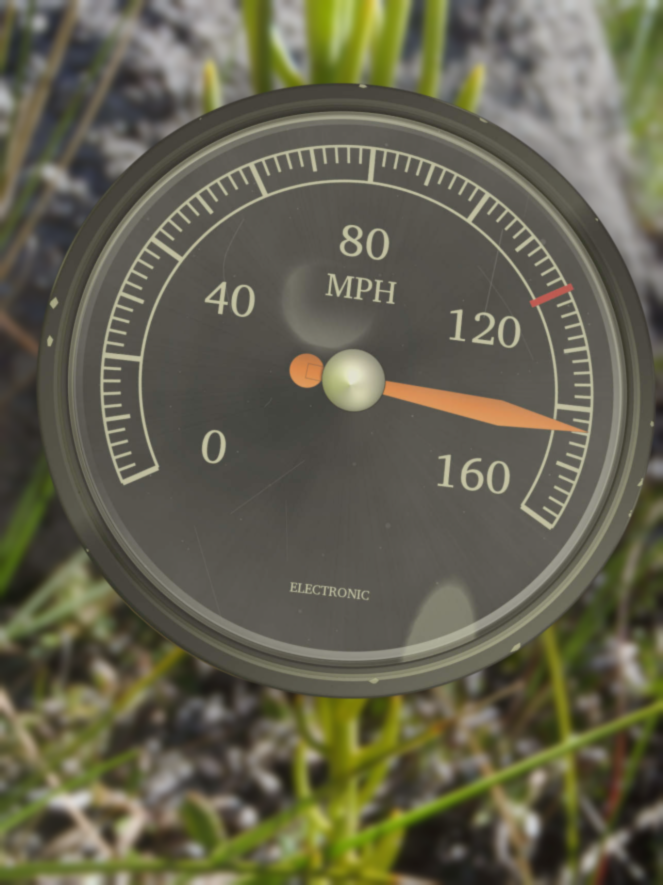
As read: 144
